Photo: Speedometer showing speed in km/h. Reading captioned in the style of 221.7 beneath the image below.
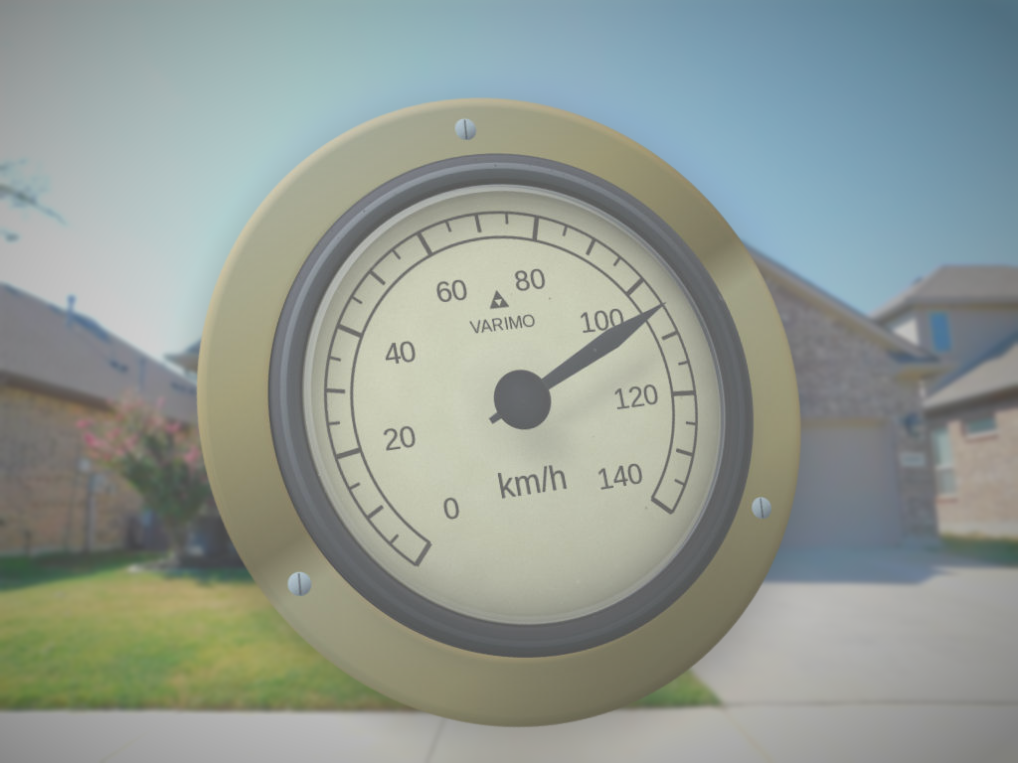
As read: 105
